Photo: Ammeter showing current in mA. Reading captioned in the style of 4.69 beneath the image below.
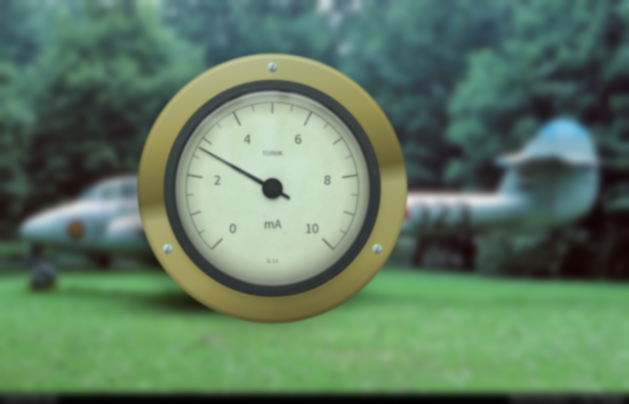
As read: 2.75
